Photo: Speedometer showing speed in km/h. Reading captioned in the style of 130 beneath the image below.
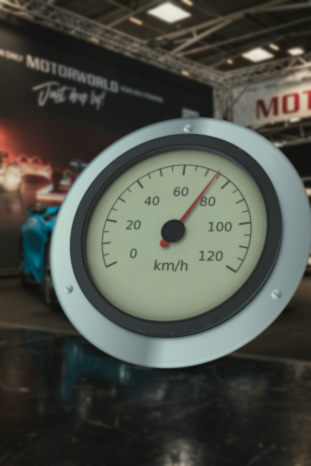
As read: 75
